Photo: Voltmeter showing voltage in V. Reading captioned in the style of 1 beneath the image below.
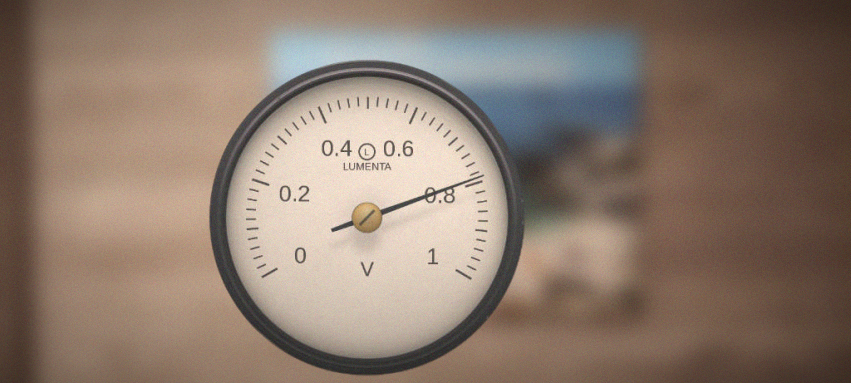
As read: 0.79
